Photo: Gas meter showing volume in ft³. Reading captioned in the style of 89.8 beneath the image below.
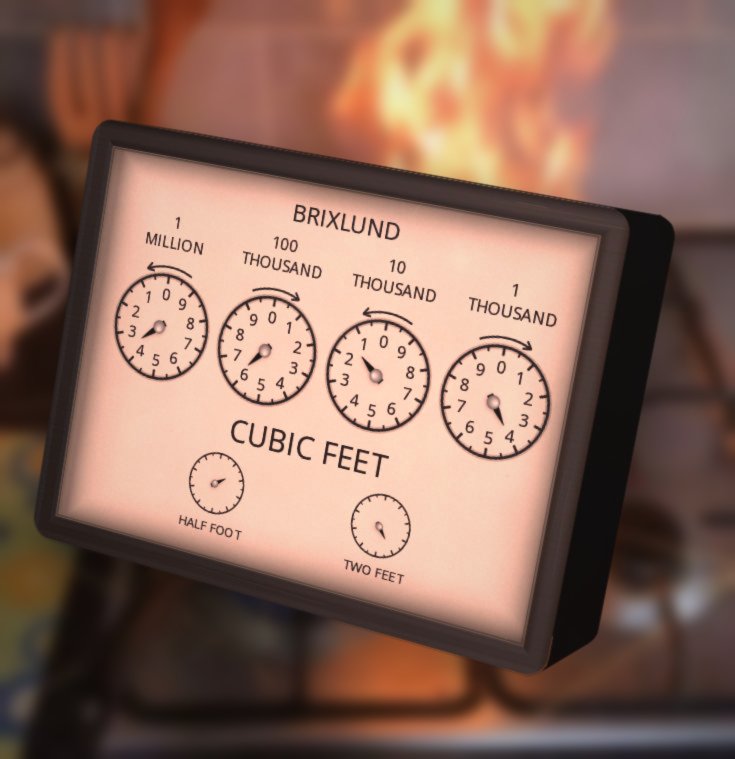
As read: 361400
